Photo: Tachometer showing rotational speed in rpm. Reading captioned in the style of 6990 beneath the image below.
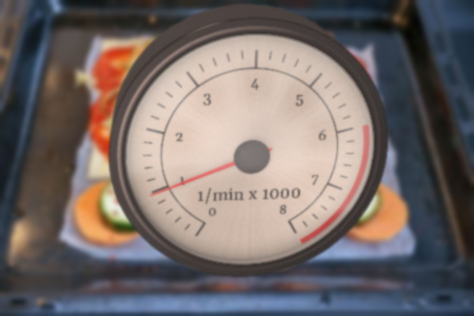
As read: 1000
